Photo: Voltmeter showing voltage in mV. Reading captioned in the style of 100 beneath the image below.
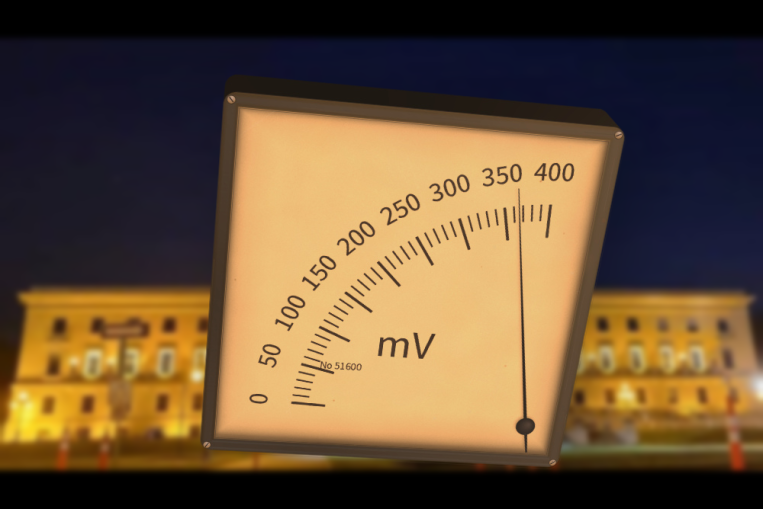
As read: 365
